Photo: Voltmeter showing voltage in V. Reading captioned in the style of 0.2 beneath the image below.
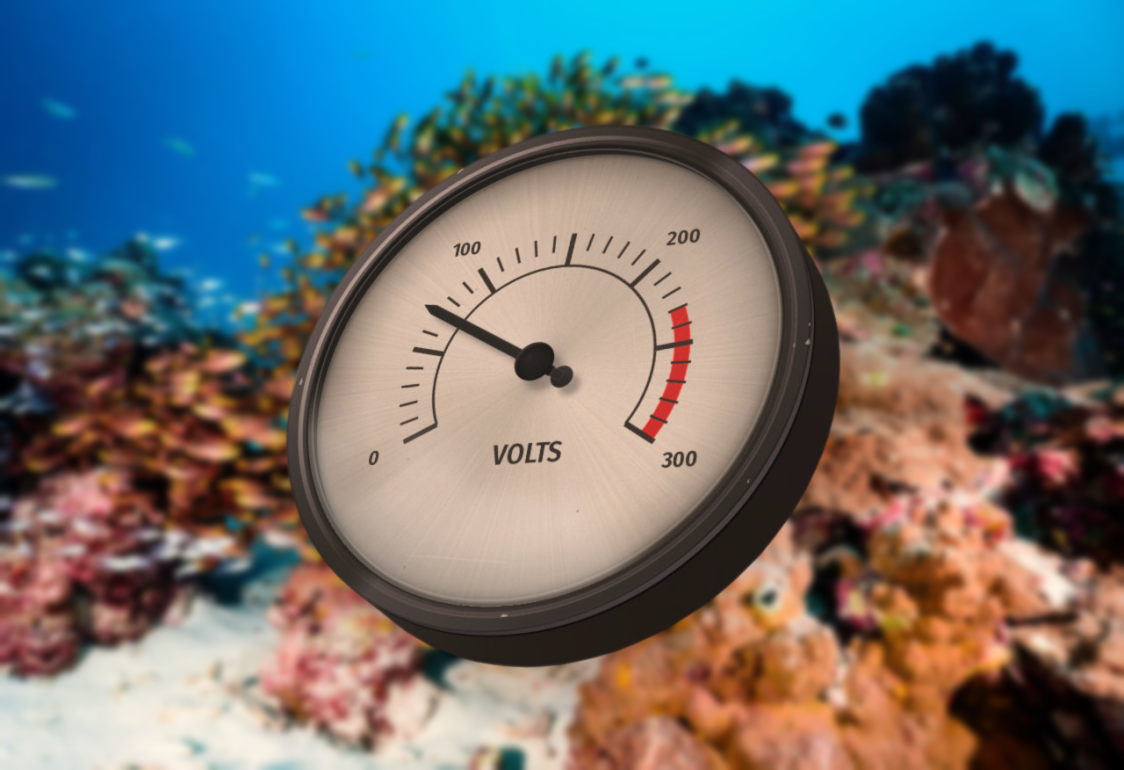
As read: 70
